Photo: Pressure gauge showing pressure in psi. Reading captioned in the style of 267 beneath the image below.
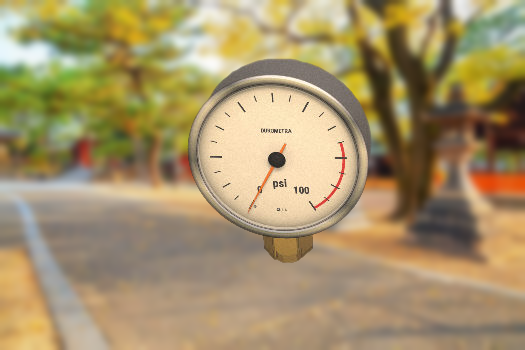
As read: 0
